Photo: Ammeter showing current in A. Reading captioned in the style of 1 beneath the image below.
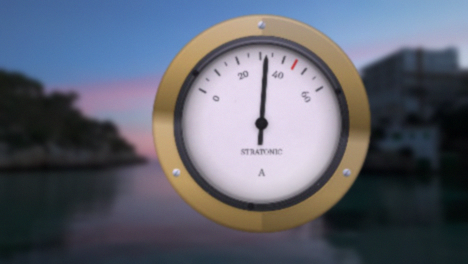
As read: 32.5
